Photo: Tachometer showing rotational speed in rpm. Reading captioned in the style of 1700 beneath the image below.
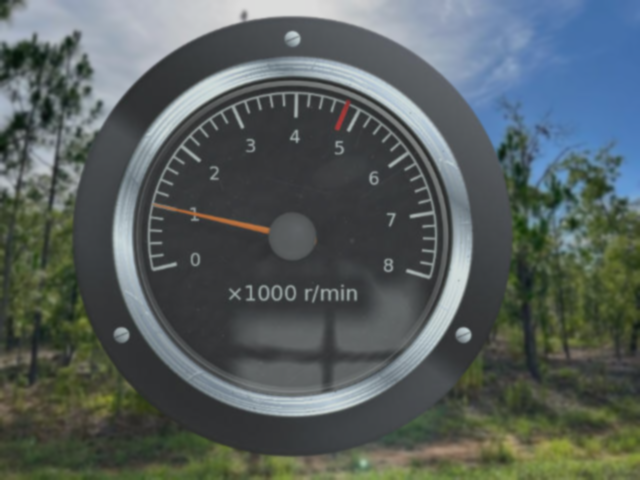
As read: 1000
